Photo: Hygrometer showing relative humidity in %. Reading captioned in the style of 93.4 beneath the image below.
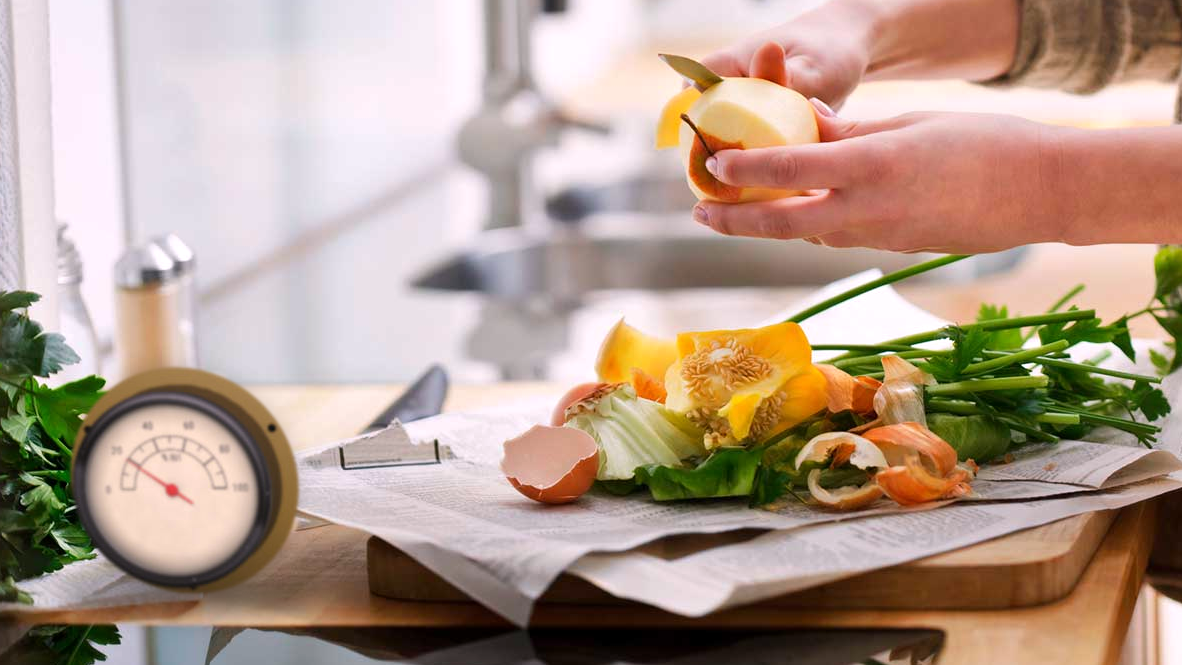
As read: 20
